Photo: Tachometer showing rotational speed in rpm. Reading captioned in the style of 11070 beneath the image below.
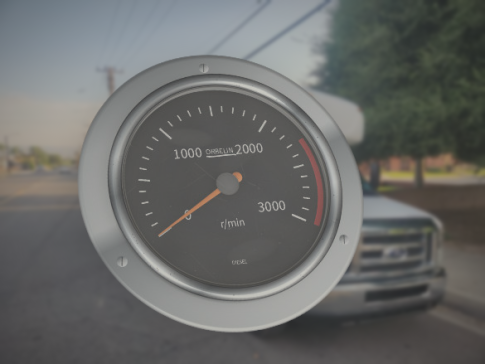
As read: 0
